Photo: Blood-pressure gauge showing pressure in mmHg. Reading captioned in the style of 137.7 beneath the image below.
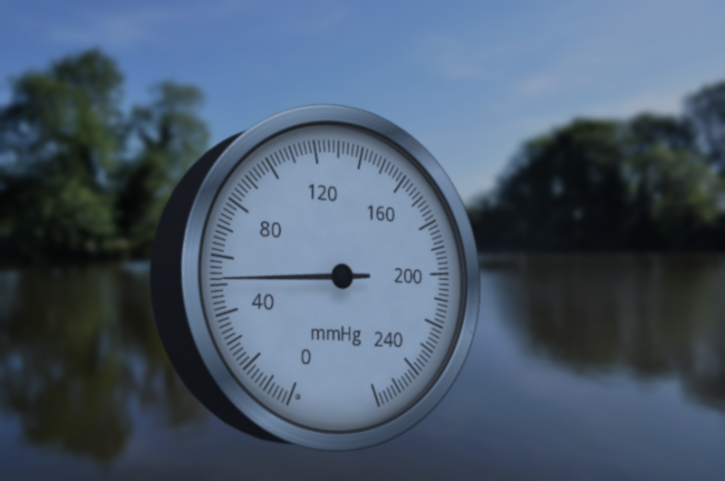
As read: 52
